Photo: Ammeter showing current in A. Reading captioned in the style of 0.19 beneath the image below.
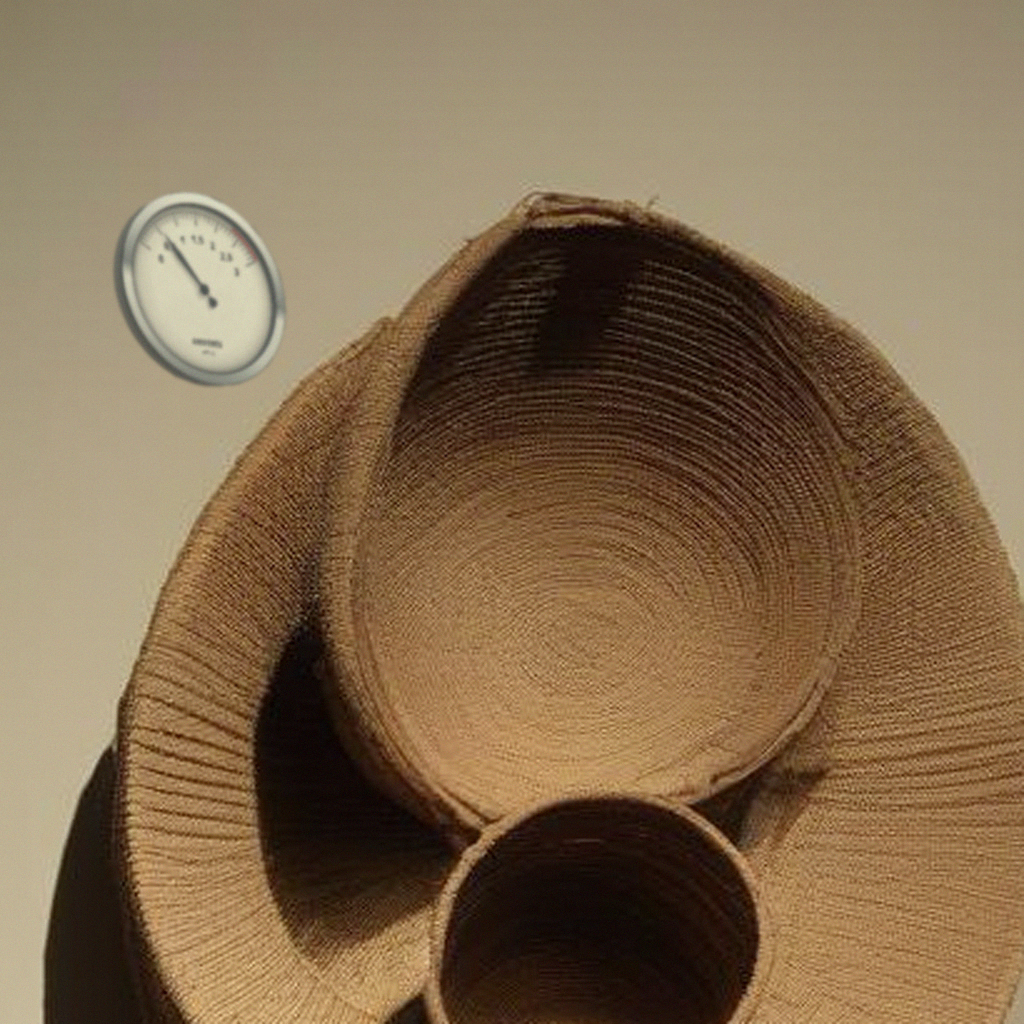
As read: 0.5
